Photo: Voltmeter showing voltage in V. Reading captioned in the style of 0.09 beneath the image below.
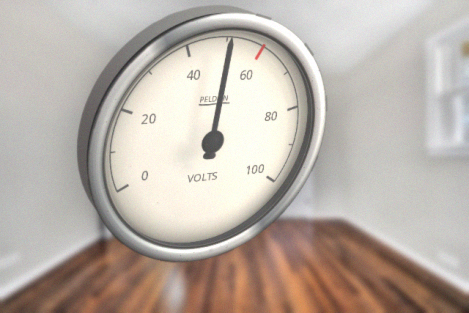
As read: 50
